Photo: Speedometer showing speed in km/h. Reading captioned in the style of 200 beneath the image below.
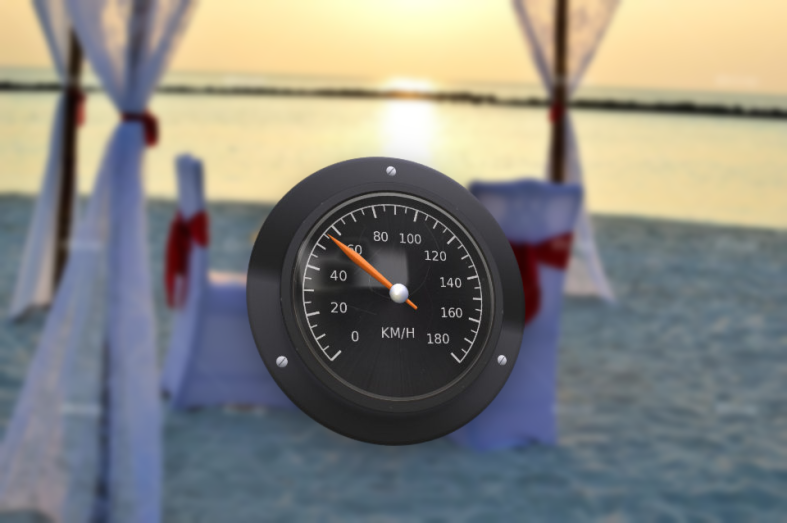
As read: 55
